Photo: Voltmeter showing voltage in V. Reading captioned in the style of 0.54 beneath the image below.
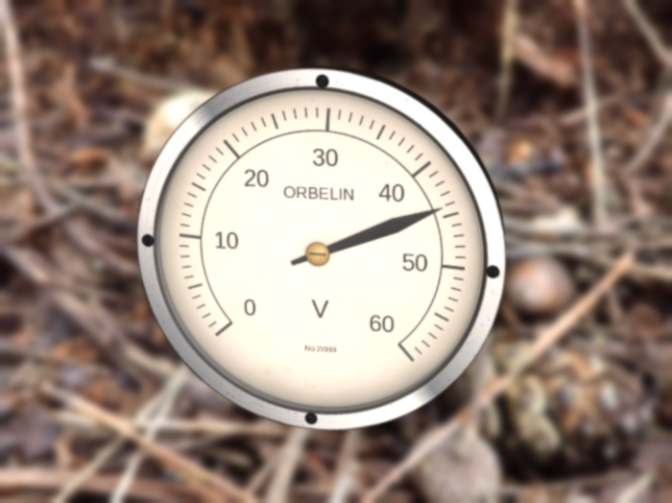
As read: 44
